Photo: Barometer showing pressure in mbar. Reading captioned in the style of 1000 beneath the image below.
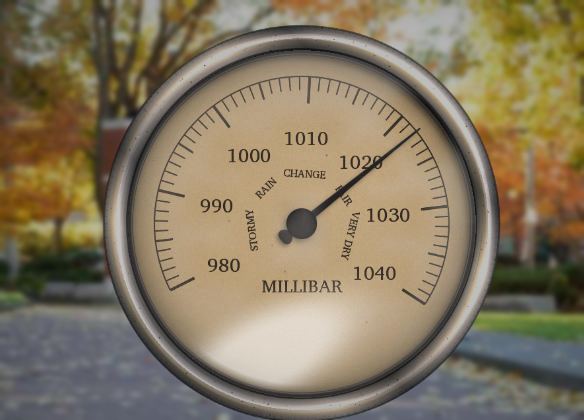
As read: 1022
